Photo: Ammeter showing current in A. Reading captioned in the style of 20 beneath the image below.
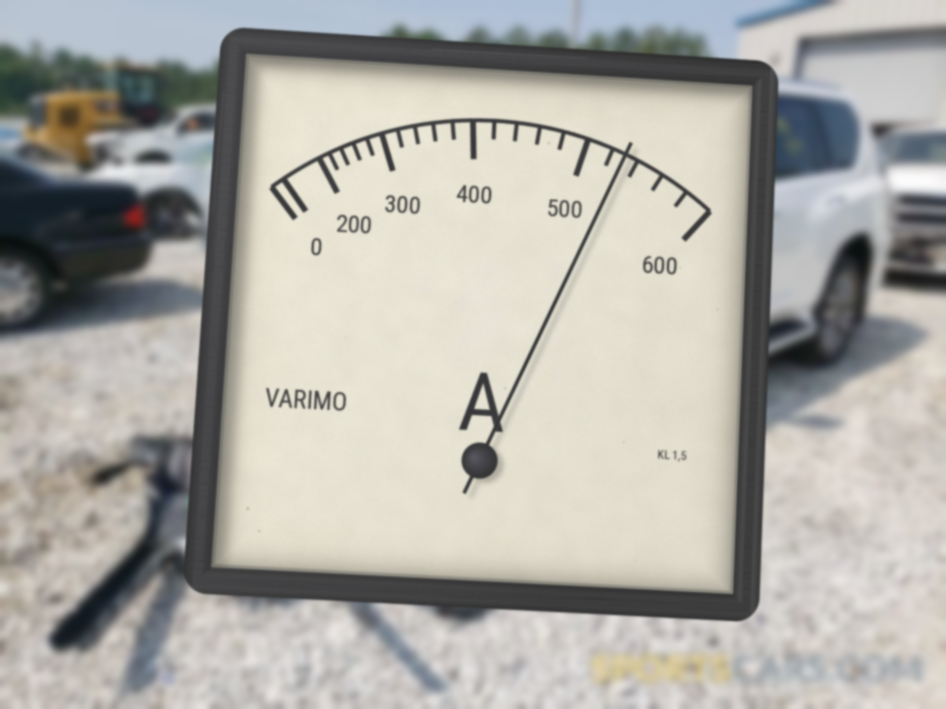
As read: 530
